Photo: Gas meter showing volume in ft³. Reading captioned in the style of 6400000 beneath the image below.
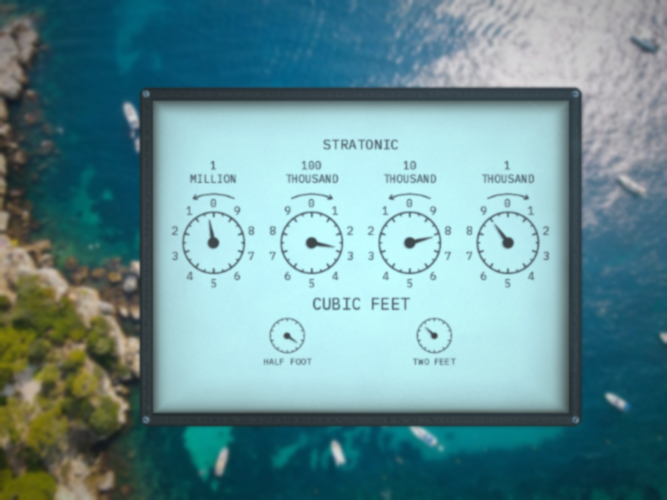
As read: 27900
